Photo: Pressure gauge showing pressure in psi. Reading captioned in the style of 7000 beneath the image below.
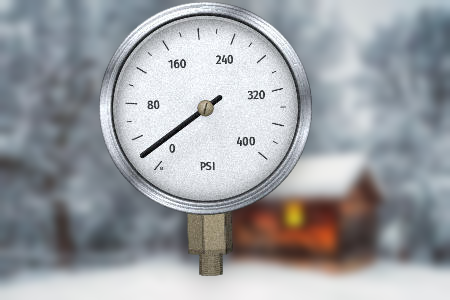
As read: 20
